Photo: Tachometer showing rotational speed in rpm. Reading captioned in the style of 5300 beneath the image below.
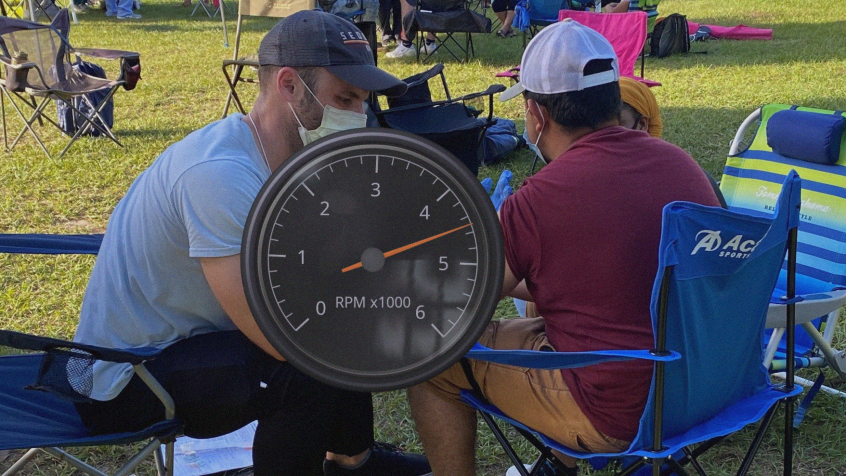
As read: 4500
